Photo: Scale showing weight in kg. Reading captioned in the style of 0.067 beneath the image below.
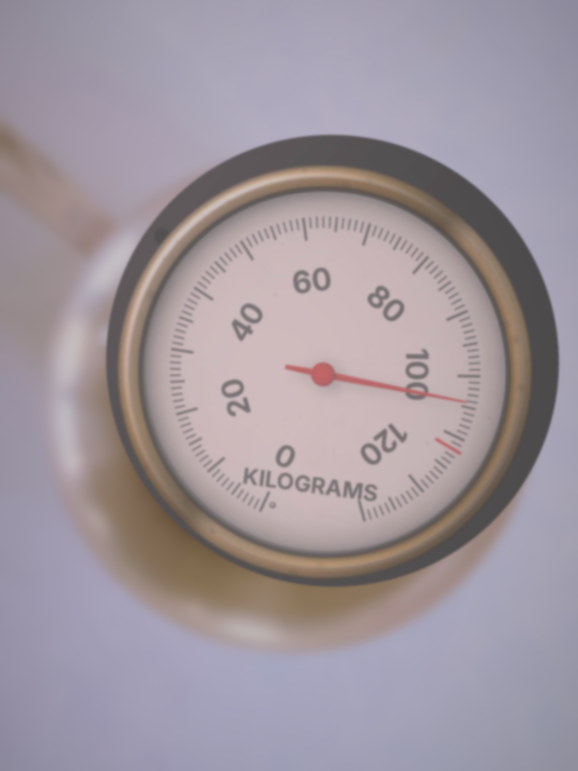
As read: 104
